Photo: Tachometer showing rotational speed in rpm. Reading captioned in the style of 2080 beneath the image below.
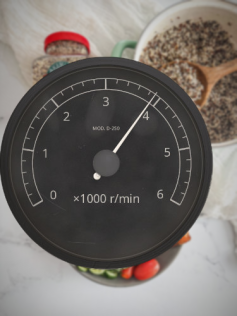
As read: 3900
